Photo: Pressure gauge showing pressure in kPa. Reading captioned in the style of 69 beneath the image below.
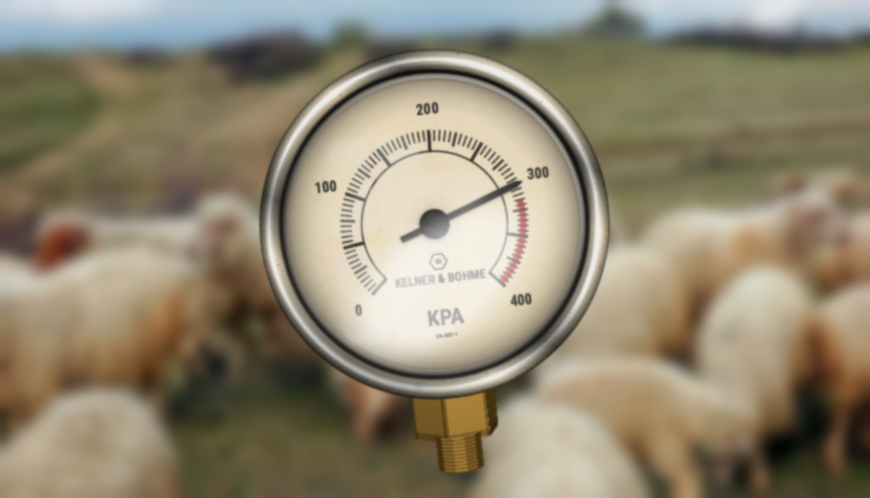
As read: 300
